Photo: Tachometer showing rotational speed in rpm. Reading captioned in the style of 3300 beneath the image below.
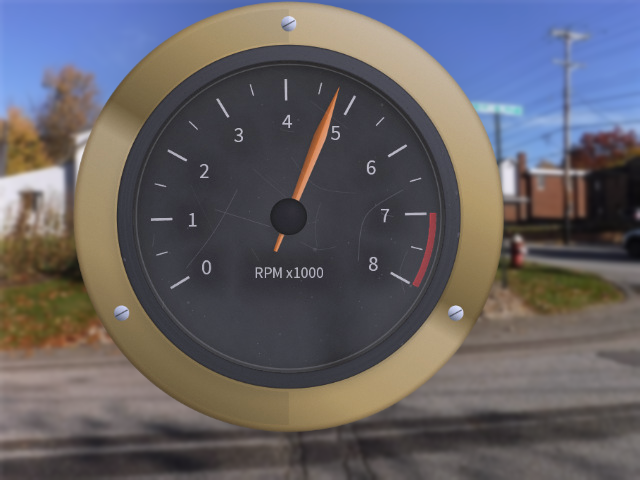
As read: 4750
